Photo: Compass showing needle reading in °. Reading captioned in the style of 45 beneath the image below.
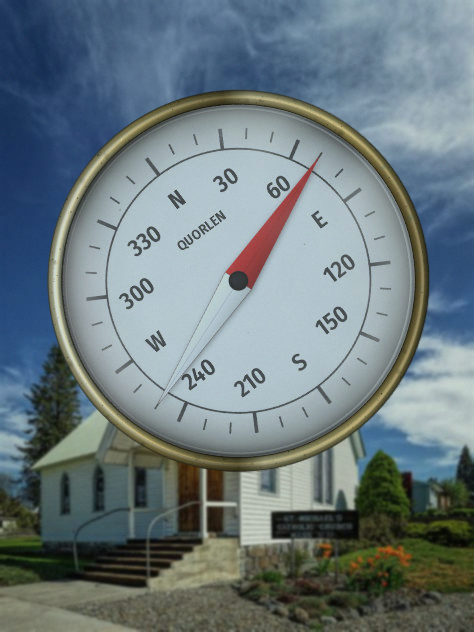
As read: 70
